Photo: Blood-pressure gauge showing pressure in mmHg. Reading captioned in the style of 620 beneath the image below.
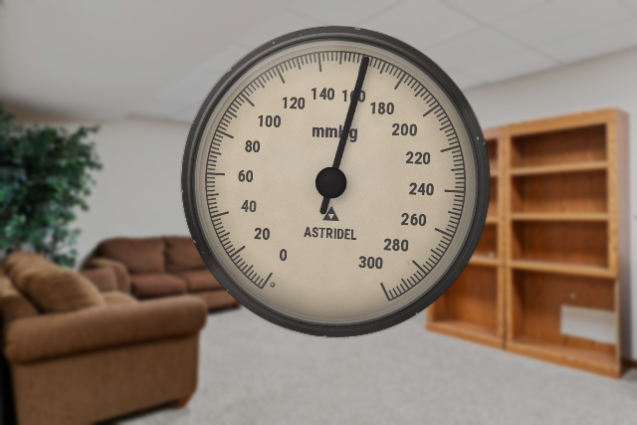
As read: 162
